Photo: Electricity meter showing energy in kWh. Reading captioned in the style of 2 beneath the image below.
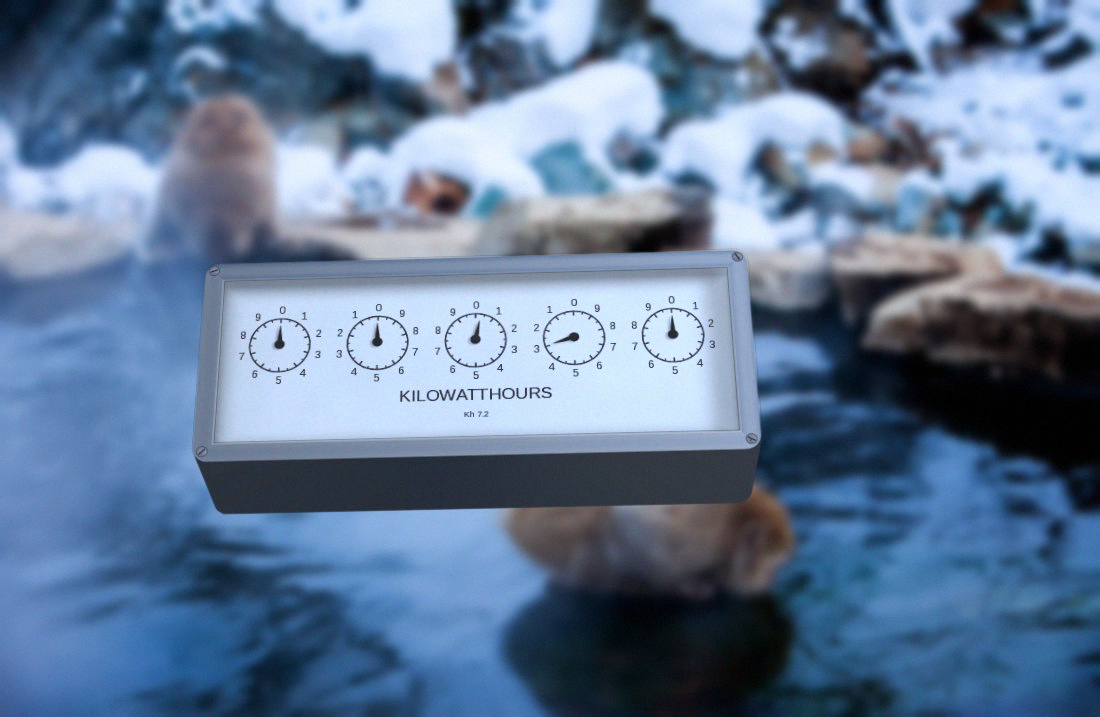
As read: 30
